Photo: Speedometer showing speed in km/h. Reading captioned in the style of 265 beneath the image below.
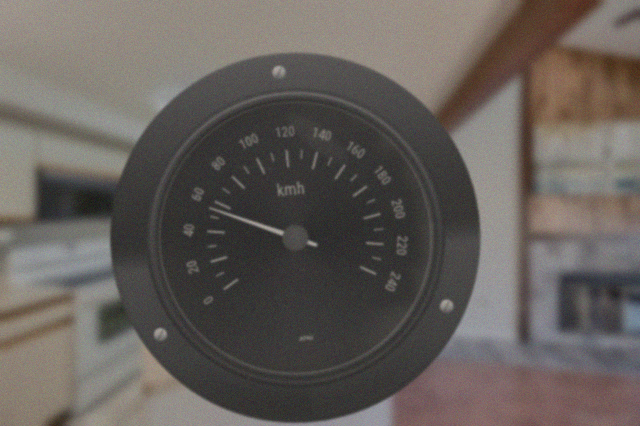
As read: 55
